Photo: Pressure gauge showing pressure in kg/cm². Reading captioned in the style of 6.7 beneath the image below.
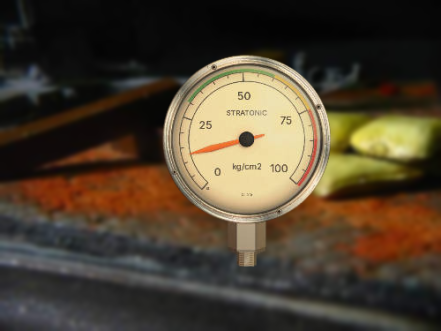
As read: 12.5
